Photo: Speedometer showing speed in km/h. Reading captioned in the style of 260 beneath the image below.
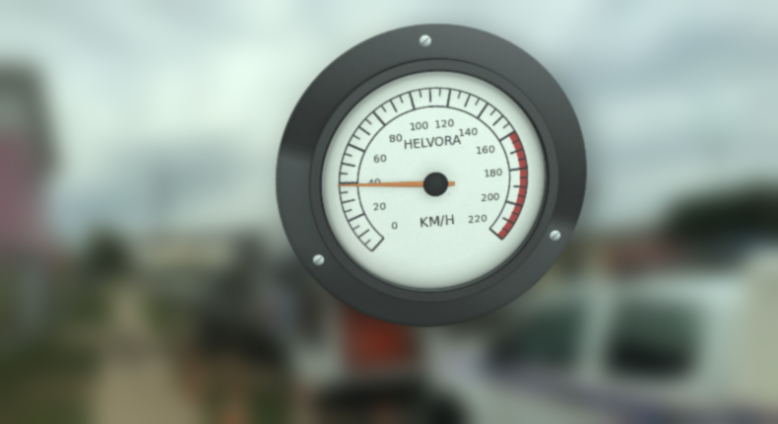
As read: 40
